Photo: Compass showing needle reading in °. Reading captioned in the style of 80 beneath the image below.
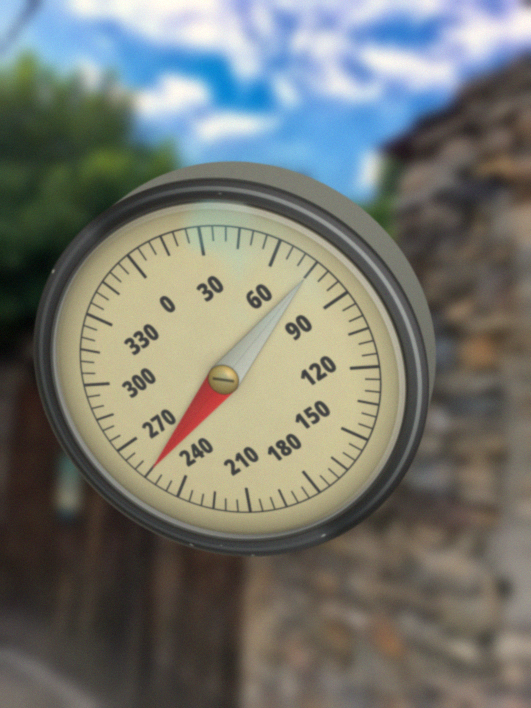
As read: 255
